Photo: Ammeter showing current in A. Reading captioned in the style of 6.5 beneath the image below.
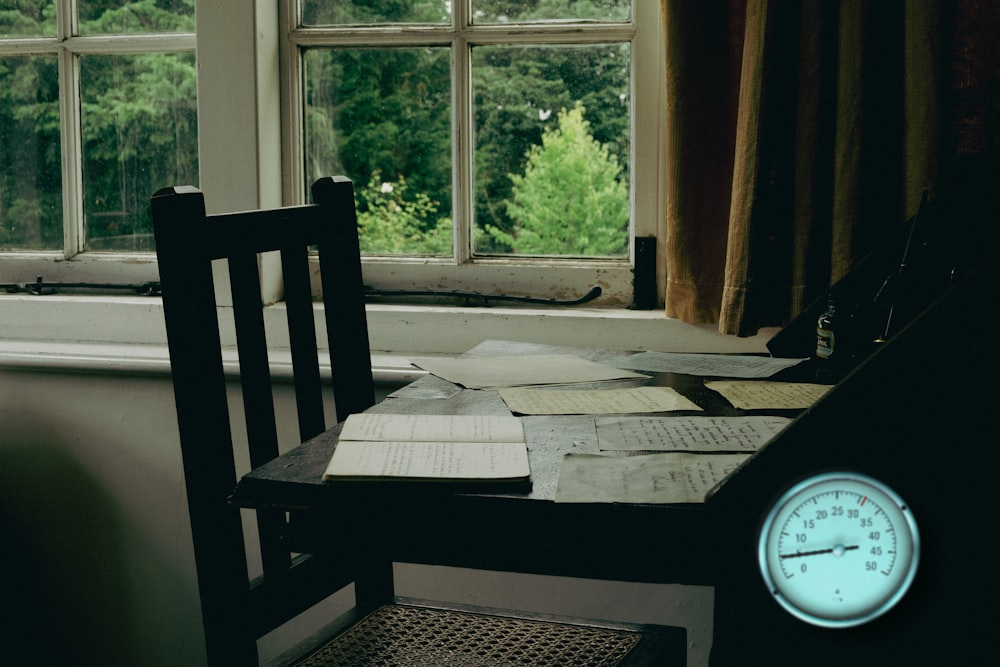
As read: 5
